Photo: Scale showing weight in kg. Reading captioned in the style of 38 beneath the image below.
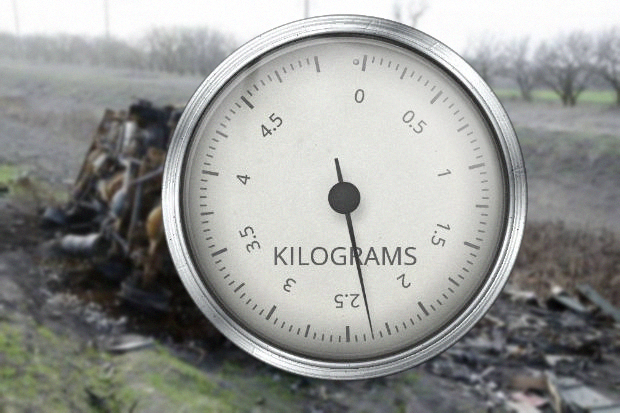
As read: 2.35
